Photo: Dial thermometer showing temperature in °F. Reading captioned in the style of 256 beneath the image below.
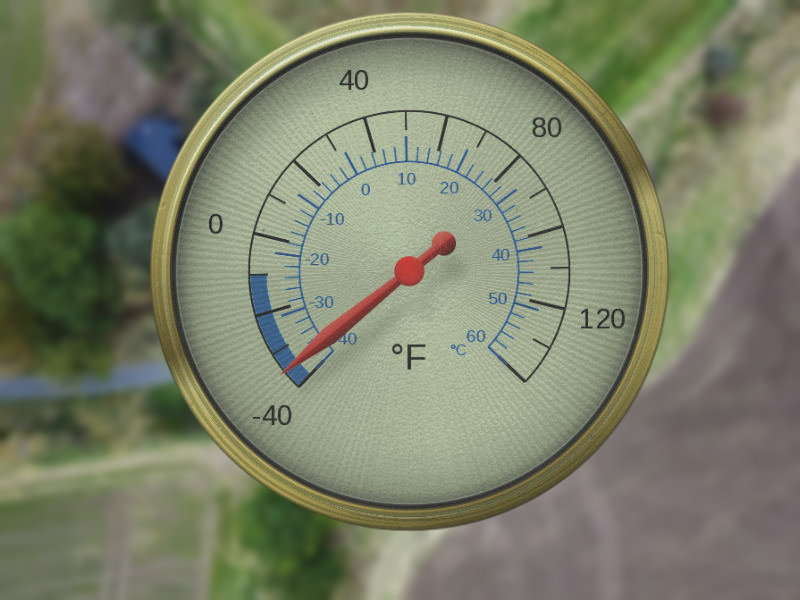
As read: -35
